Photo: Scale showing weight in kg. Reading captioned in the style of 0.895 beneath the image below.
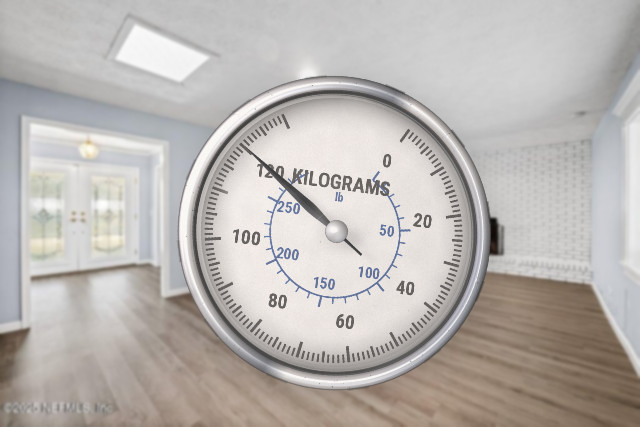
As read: 120
